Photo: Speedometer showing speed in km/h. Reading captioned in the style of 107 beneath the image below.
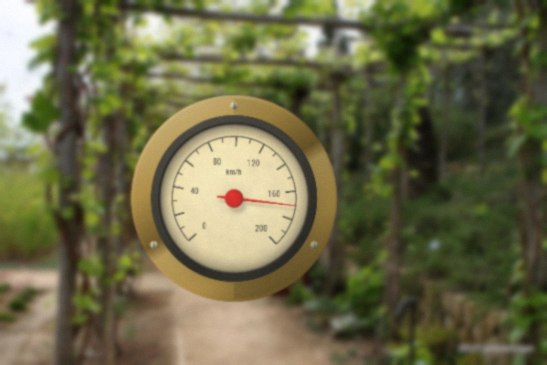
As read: 170
